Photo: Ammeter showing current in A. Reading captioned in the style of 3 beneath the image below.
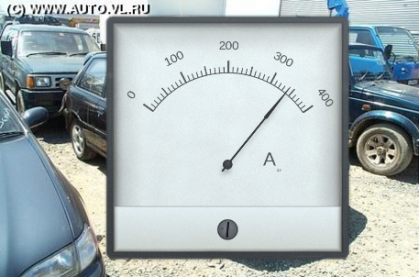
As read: 340
